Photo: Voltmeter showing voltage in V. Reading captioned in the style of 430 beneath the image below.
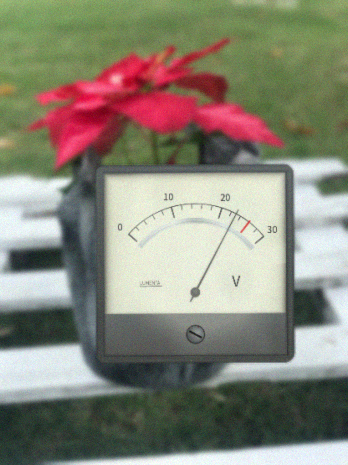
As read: 23
